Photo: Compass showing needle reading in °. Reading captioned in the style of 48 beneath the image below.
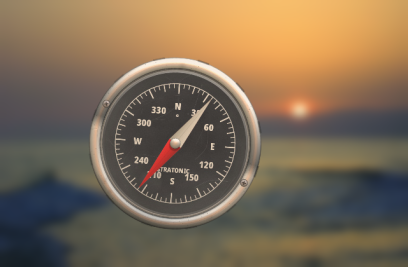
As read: 215
